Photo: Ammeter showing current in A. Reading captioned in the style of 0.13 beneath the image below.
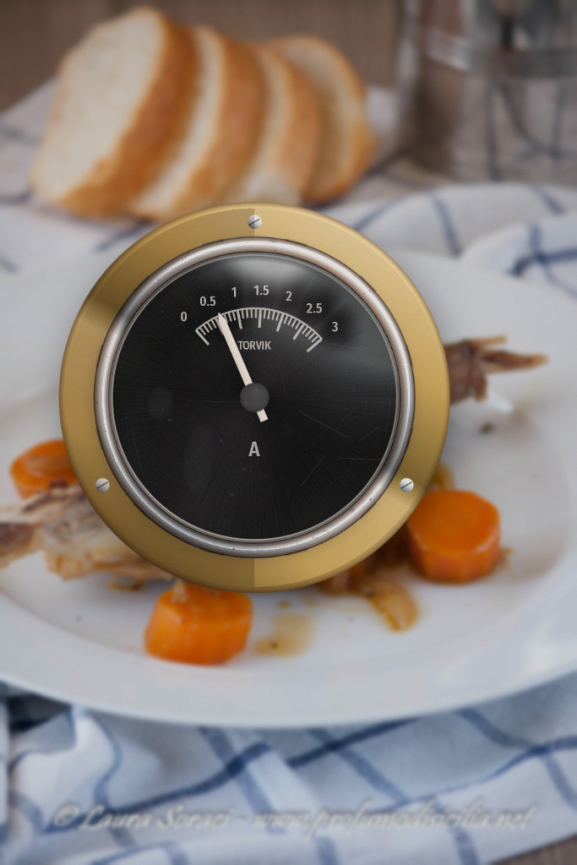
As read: 0.6
